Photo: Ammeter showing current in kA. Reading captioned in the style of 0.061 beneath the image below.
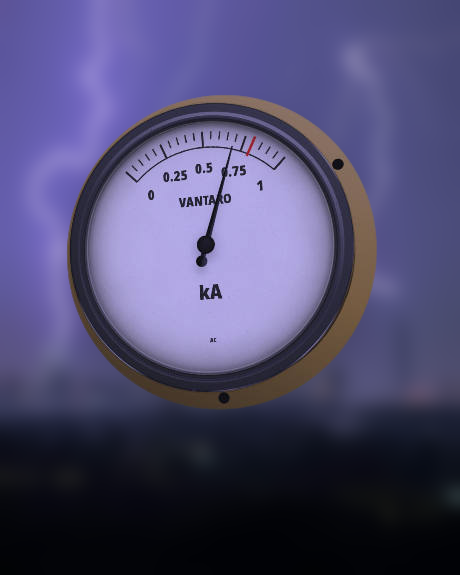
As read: 0.7
